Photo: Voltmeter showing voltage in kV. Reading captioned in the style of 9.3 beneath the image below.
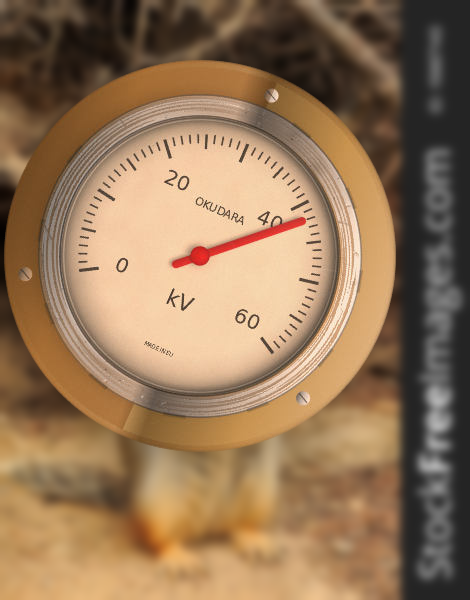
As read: 42
